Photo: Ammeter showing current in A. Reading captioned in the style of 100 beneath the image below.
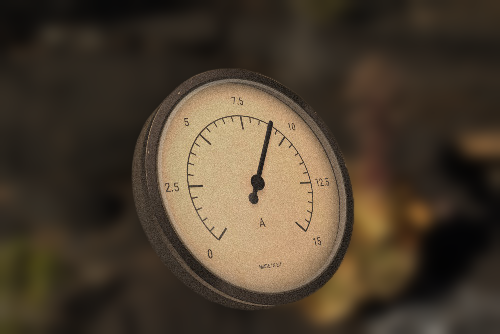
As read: 9
